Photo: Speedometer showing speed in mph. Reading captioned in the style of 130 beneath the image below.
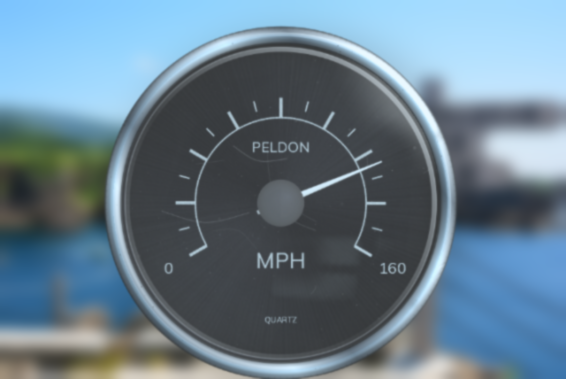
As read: 125
